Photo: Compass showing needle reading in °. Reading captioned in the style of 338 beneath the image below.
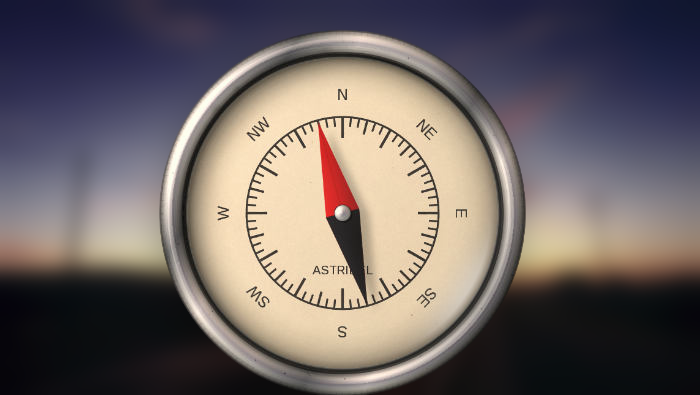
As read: 345
